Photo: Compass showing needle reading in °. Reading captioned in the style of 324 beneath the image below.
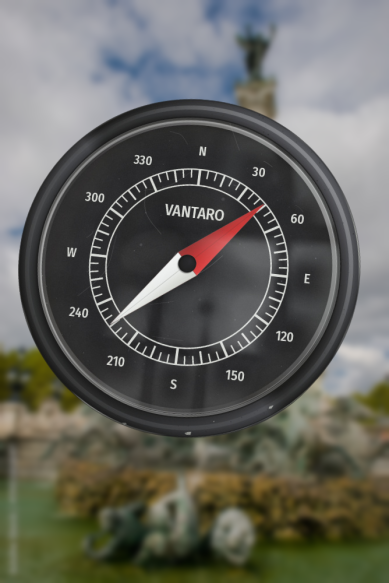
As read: 45
